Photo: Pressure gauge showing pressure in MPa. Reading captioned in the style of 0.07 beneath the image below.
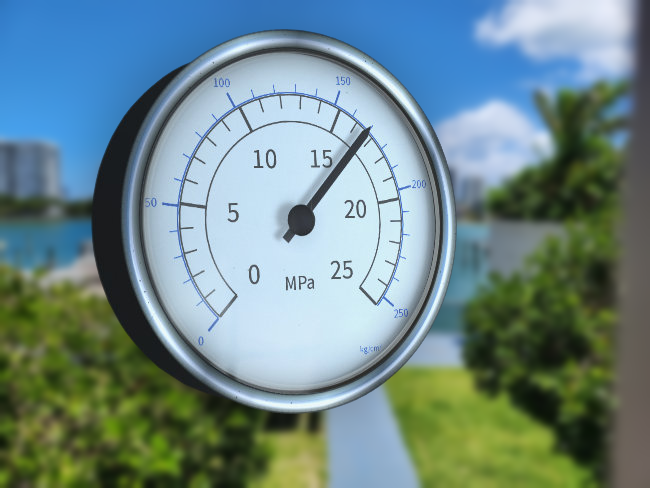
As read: 16.5
